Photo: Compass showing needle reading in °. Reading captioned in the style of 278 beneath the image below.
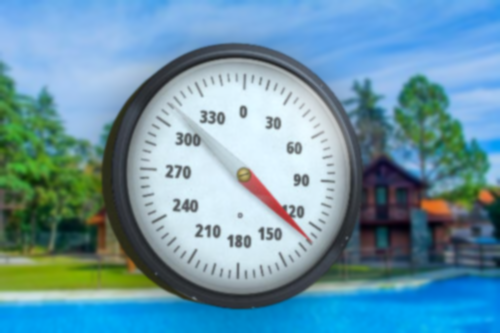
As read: 130
